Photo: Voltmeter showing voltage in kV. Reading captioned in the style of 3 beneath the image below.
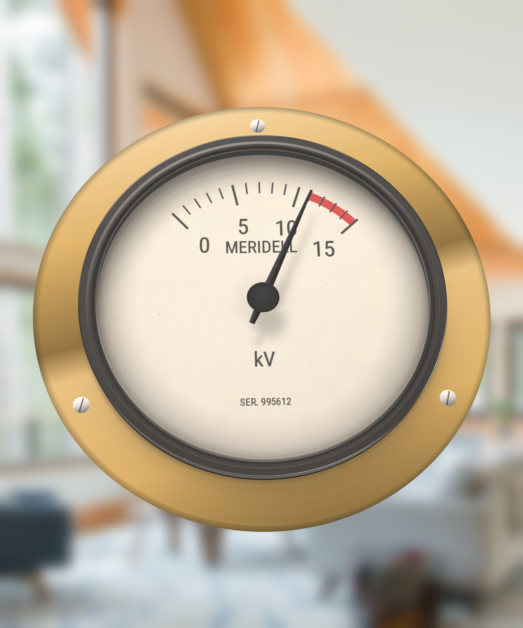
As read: 11
